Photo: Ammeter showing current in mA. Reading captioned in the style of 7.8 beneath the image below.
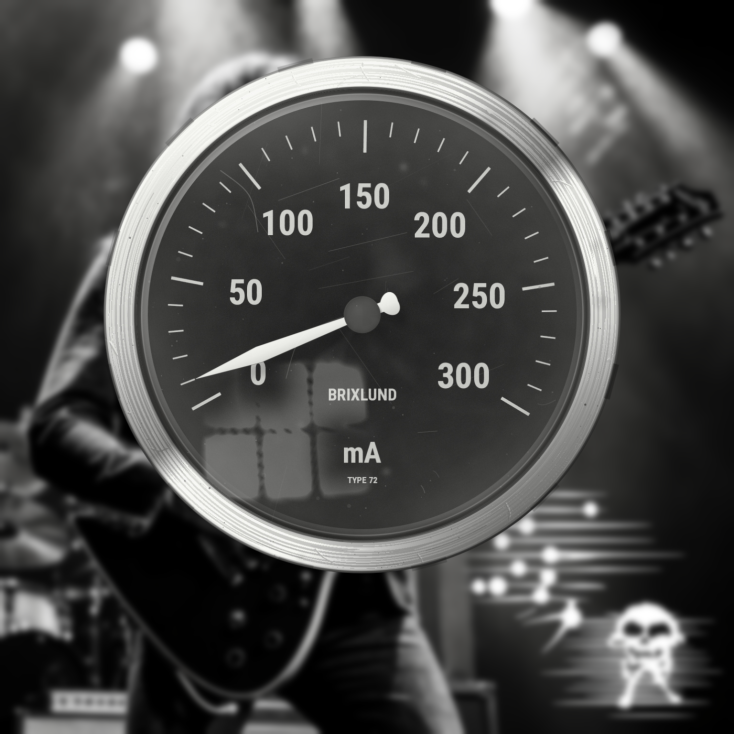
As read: 10
